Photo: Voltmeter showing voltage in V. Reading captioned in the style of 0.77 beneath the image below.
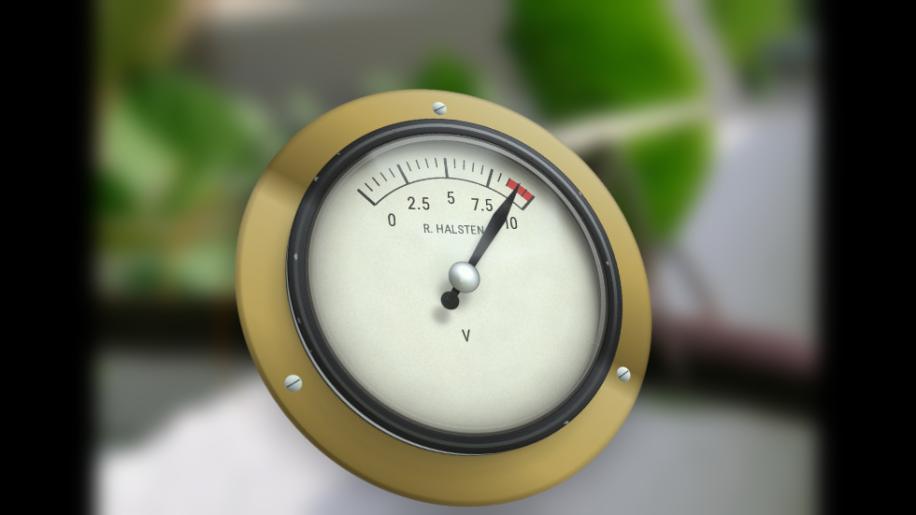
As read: 9
